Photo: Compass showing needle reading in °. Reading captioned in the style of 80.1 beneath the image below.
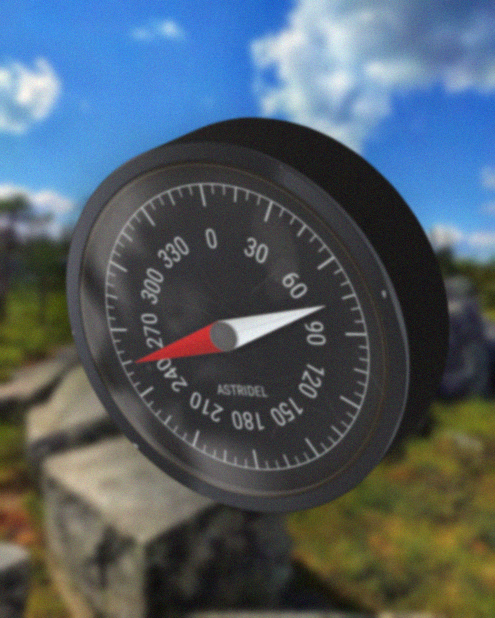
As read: 255
